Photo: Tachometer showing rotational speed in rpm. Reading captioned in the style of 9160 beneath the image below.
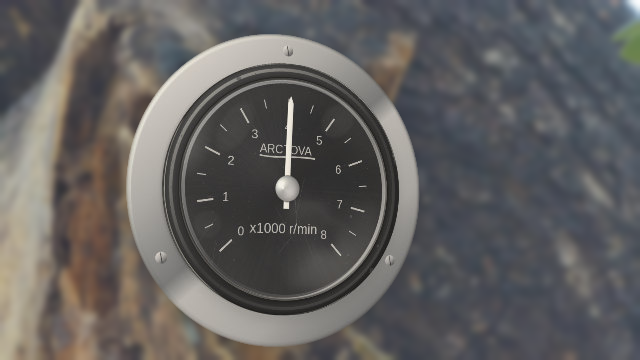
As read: 4000
